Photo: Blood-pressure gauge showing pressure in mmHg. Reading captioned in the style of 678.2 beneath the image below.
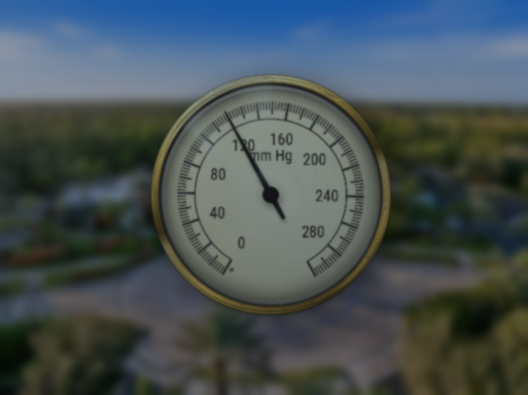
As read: 120
